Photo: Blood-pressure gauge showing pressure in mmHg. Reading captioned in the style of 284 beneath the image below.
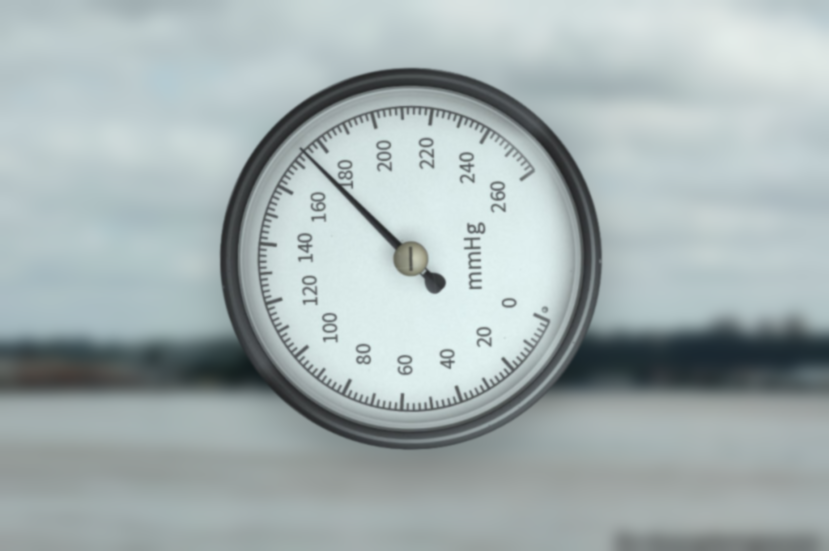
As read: 174
